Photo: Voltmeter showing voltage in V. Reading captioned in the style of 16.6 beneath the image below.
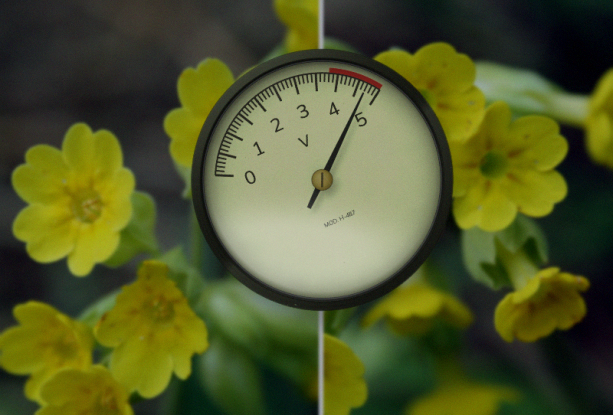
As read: 4.7
